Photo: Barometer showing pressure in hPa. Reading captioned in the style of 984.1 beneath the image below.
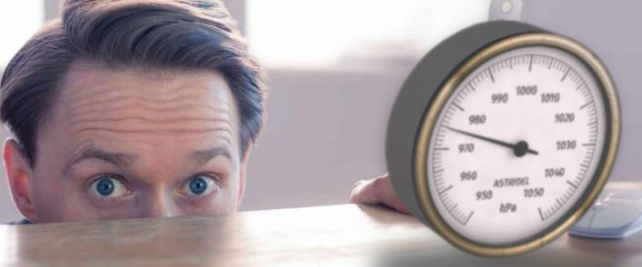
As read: 975
